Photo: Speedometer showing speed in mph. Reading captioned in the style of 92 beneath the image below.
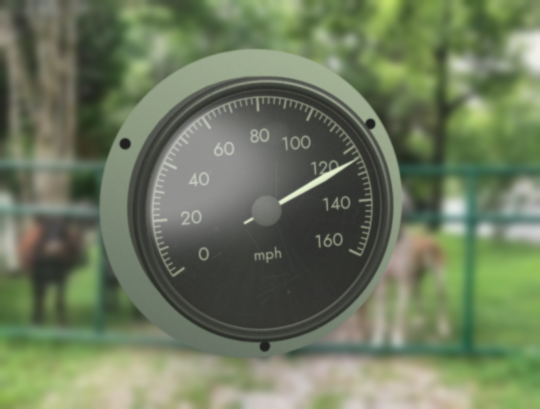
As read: 124
